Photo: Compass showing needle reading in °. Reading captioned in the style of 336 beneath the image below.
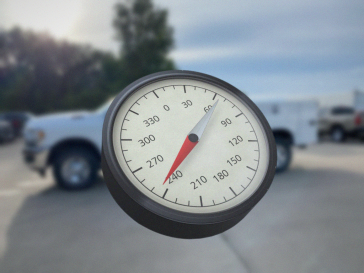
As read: 245
